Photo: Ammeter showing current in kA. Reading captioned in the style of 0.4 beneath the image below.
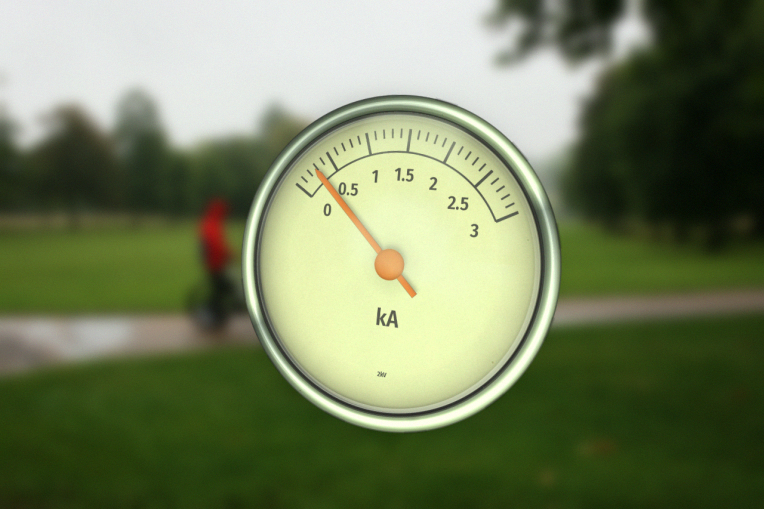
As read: 0.3
